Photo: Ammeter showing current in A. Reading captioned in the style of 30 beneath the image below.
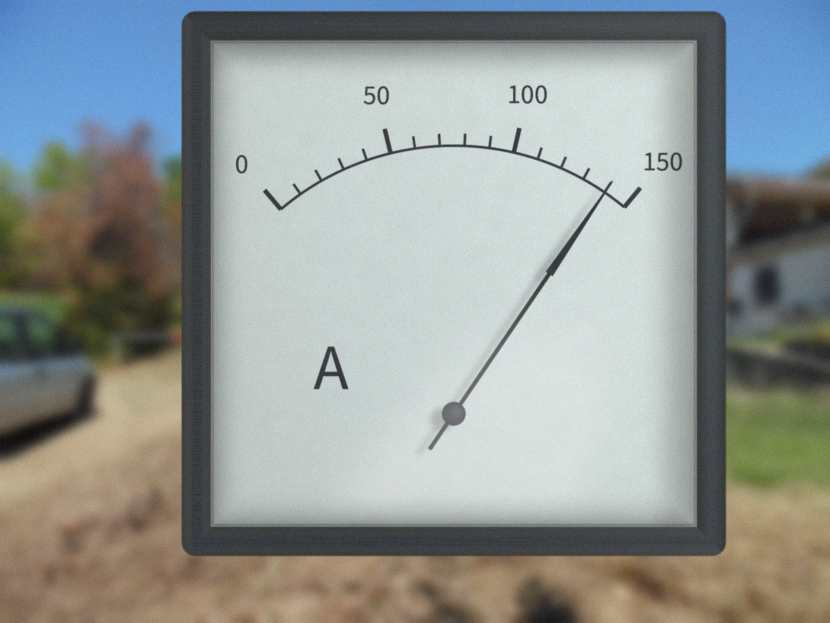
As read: 140
